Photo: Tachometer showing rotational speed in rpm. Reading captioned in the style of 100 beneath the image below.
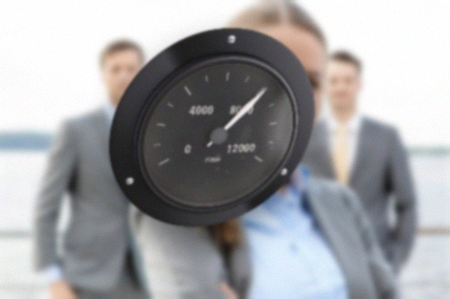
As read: 8000
